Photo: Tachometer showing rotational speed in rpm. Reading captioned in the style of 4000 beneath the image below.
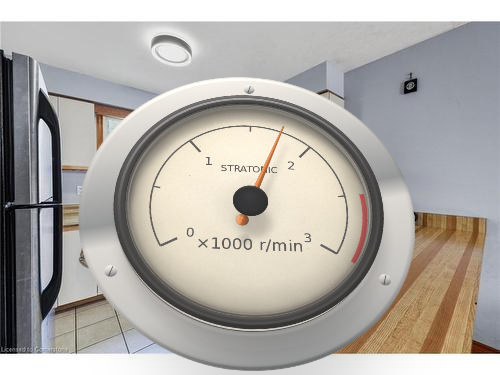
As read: 1750
